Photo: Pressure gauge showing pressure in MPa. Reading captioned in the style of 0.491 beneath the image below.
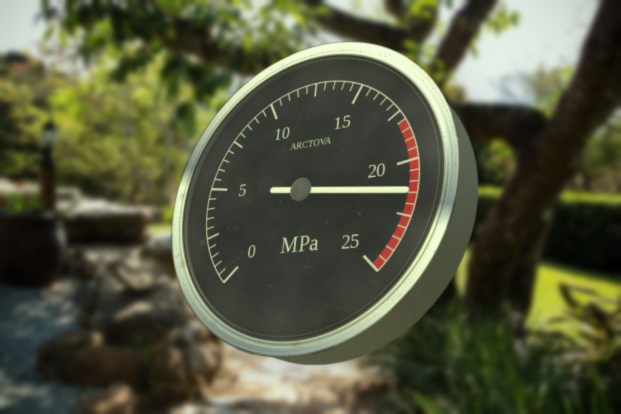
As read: 21.5
